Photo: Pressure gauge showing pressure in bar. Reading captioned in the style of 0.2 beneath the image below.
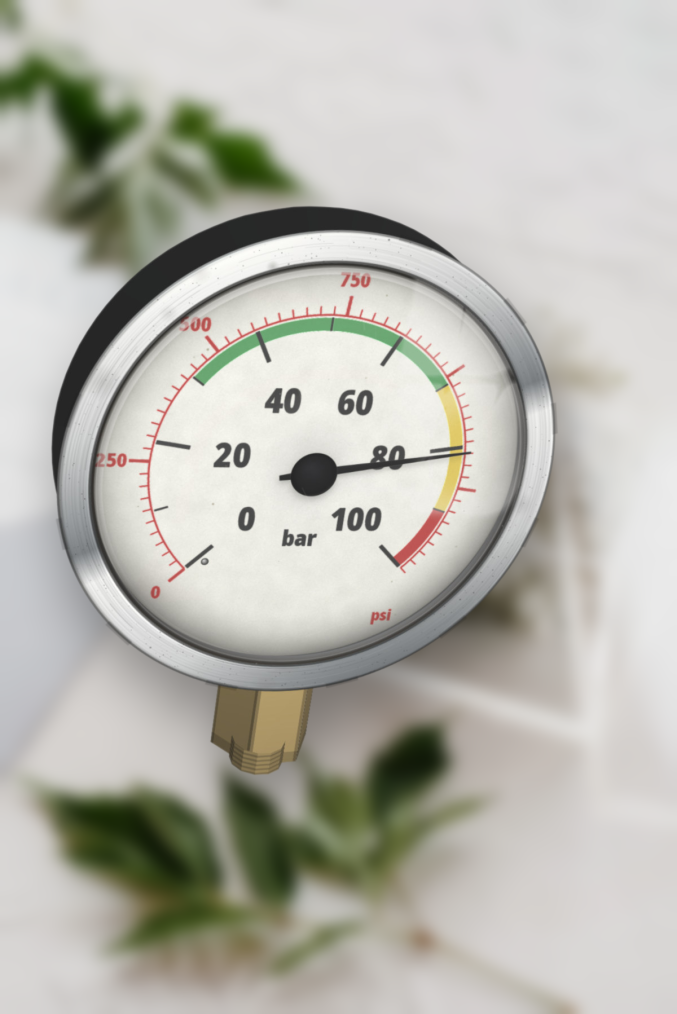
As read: 80
